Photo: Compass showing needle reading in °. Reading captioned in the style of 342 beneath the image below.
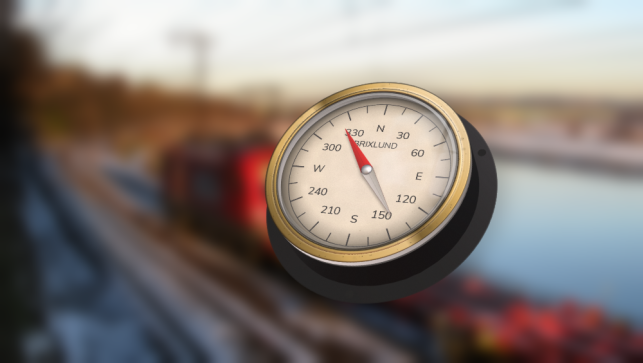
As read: 322.5
